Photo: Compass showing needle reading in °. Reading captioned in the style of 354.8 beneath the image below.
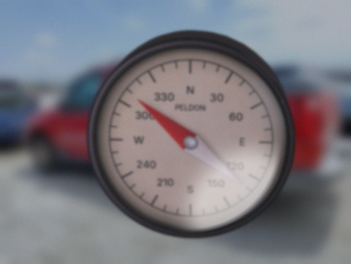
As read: 310
